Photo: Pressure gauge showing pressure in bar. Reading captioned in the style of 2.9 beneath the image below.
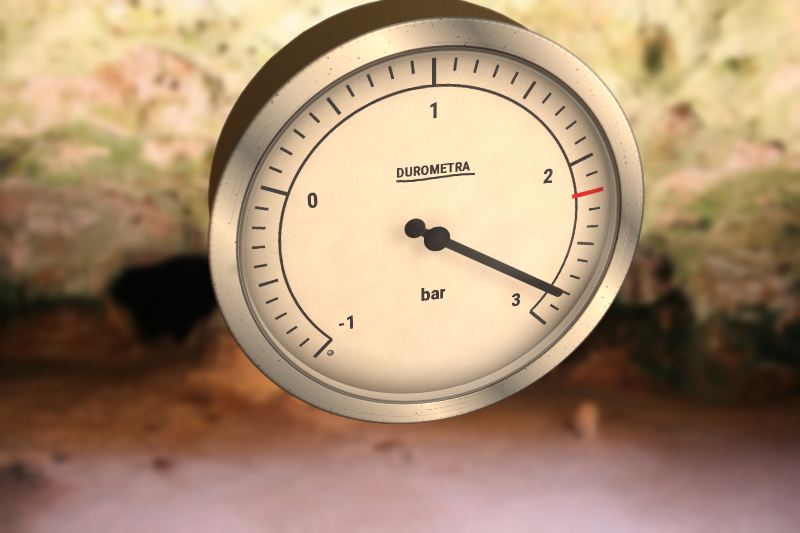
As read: 2.8
